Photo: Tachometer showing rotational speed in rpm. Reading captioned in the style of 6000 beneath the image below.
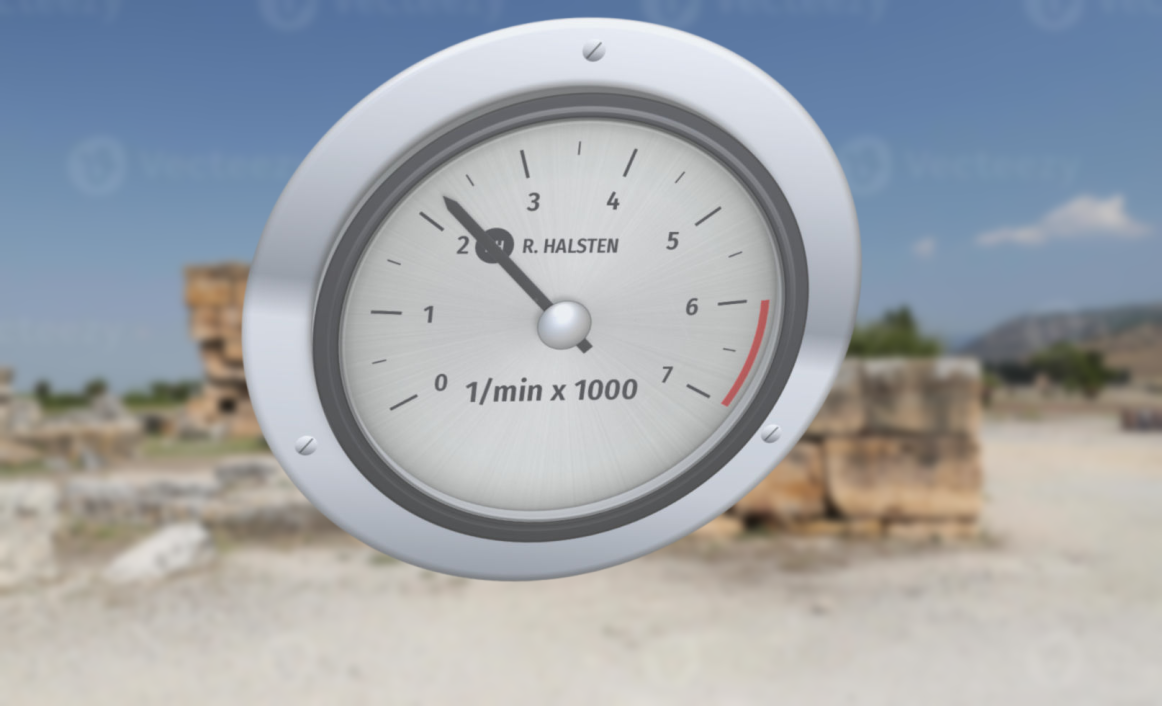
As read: 2250
